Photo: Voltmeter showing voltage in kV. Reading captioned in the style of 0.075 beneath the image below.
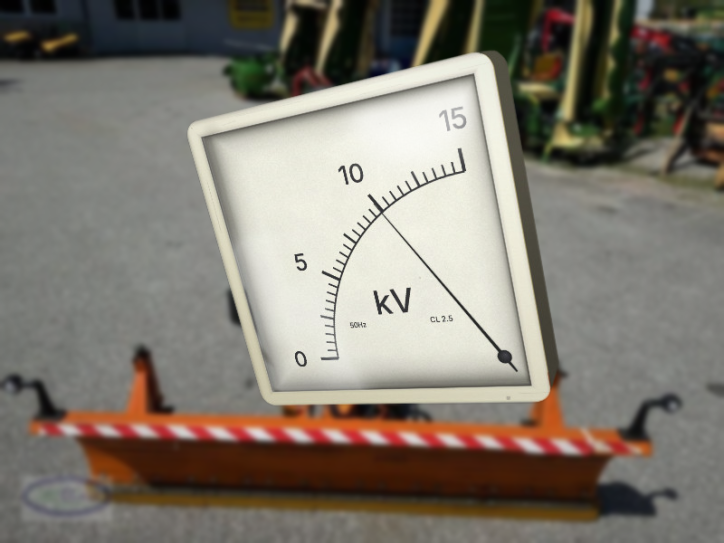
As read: 10
